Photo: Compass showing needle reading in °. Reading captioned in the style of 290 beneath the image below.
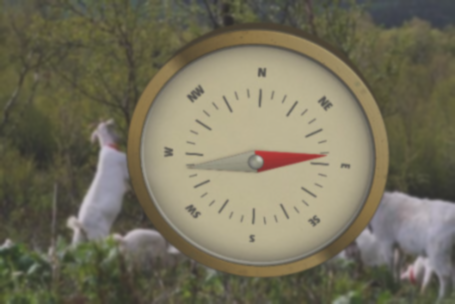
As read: 80
